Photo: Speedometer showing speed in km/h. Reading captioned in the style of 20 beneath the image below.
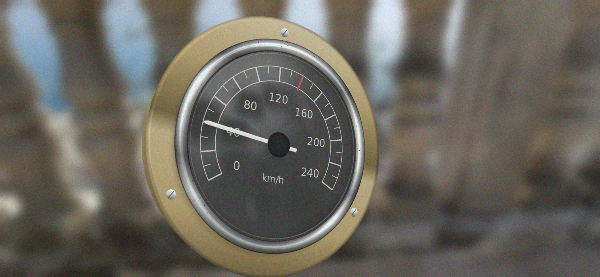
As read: 40
